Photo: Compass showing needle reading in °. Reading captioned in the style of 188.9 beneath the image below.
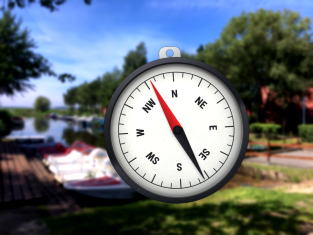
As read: 335
